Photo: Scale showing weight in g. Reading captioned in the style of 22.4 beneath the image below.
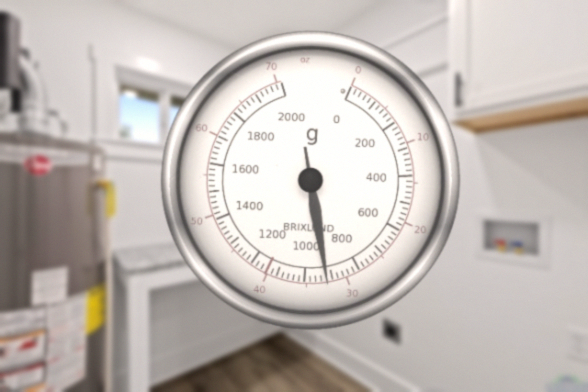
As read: 920
